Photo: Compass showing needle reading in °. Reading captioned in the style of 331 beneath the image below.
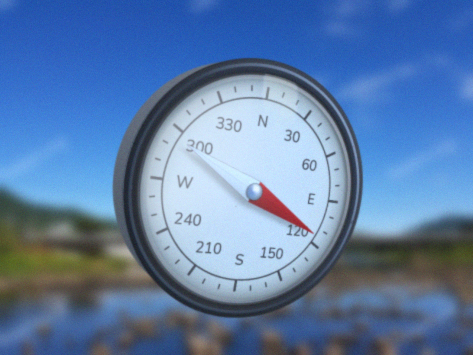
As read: 115
